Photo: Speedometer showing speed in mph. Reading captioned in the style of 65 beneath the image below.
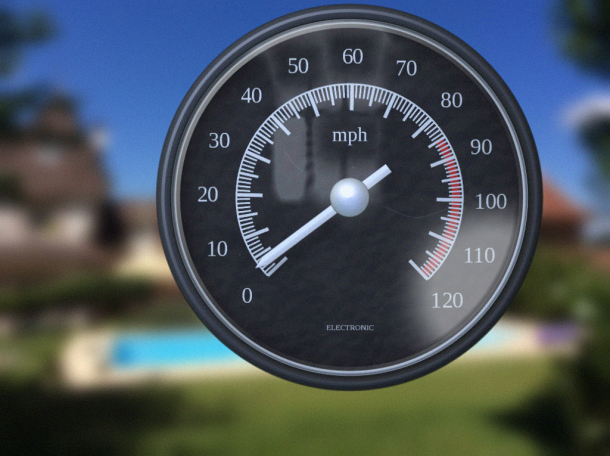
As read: 3
